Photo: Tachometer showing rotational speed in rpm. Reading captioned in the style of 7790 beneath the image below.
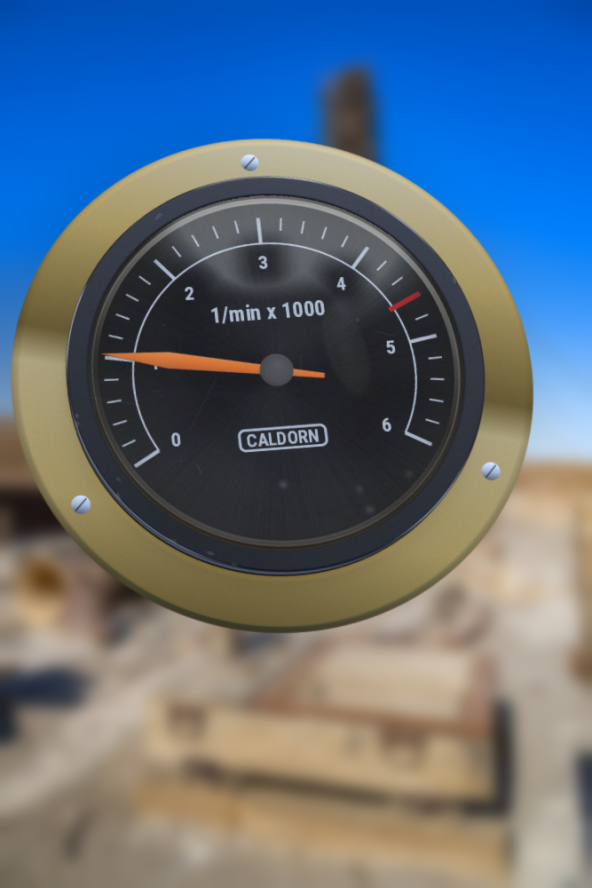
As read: 1000
